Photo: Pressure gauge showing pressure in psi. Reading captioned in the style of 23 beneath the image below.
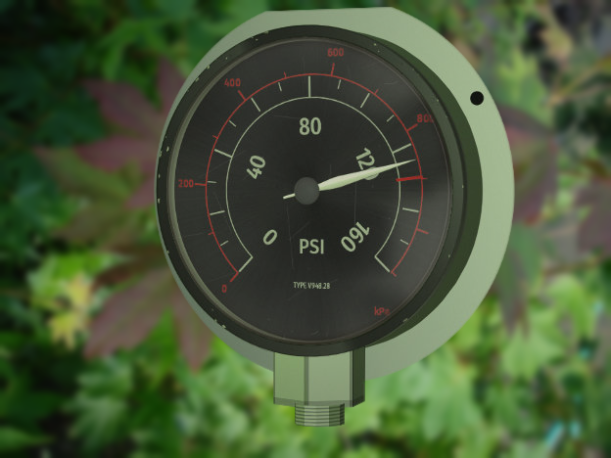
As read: 125
